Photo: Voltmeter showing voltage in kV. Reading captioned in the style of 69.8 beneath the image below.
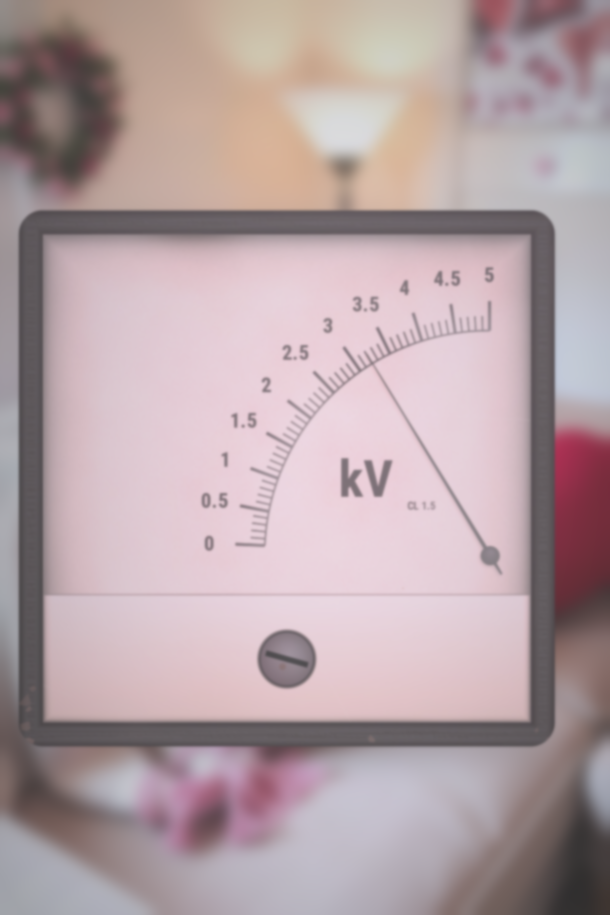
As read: 3.2
